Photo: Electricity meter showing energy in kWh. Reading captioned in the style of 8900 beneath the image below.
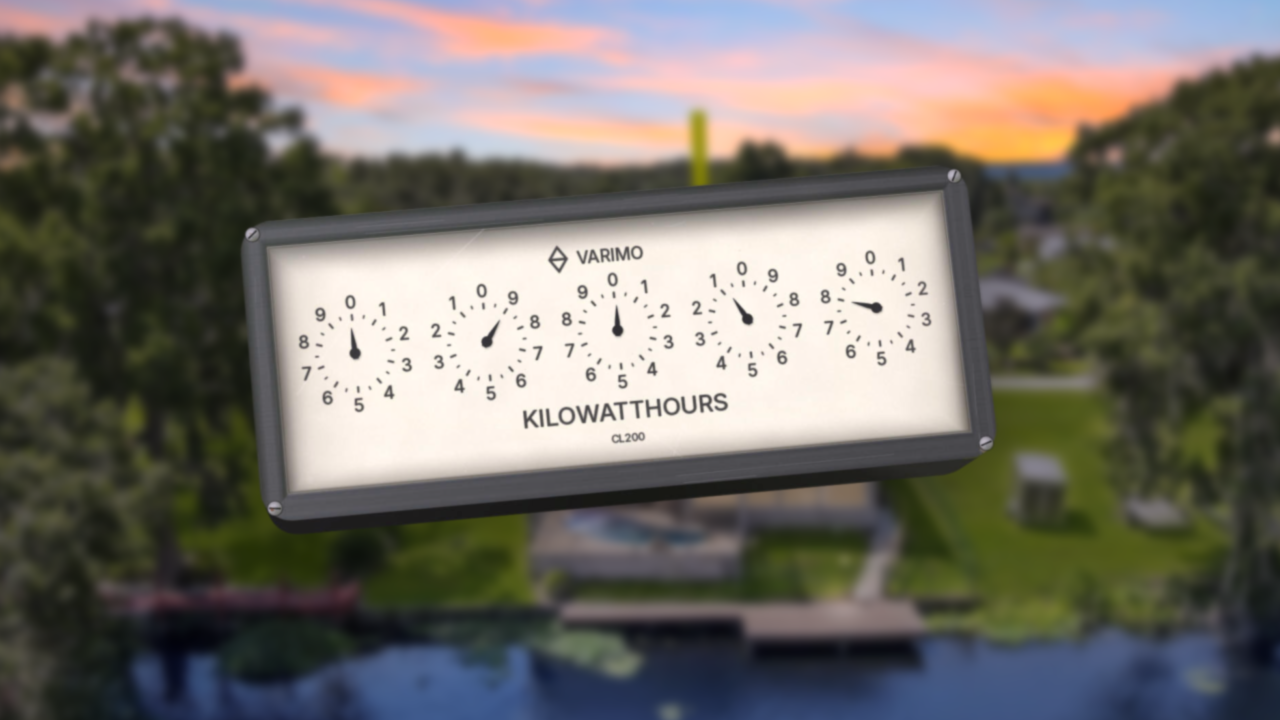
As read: 99008
